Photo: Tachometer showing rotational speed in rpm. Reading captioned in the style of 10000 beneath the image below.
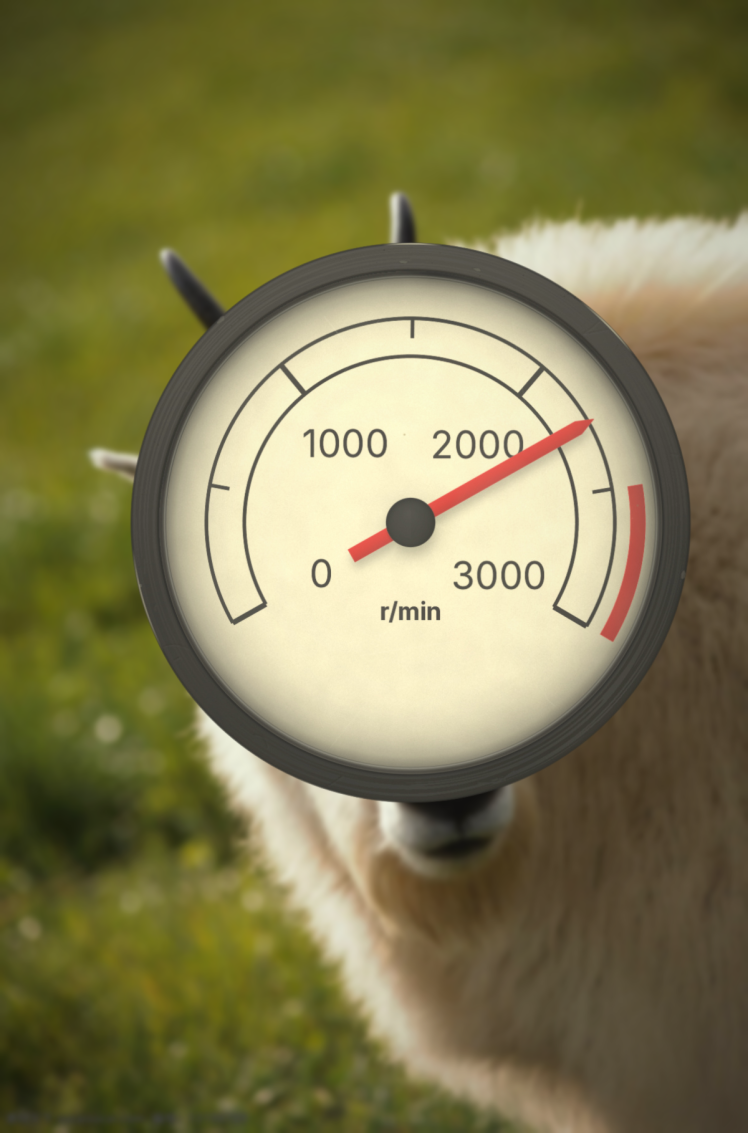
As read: 2250
